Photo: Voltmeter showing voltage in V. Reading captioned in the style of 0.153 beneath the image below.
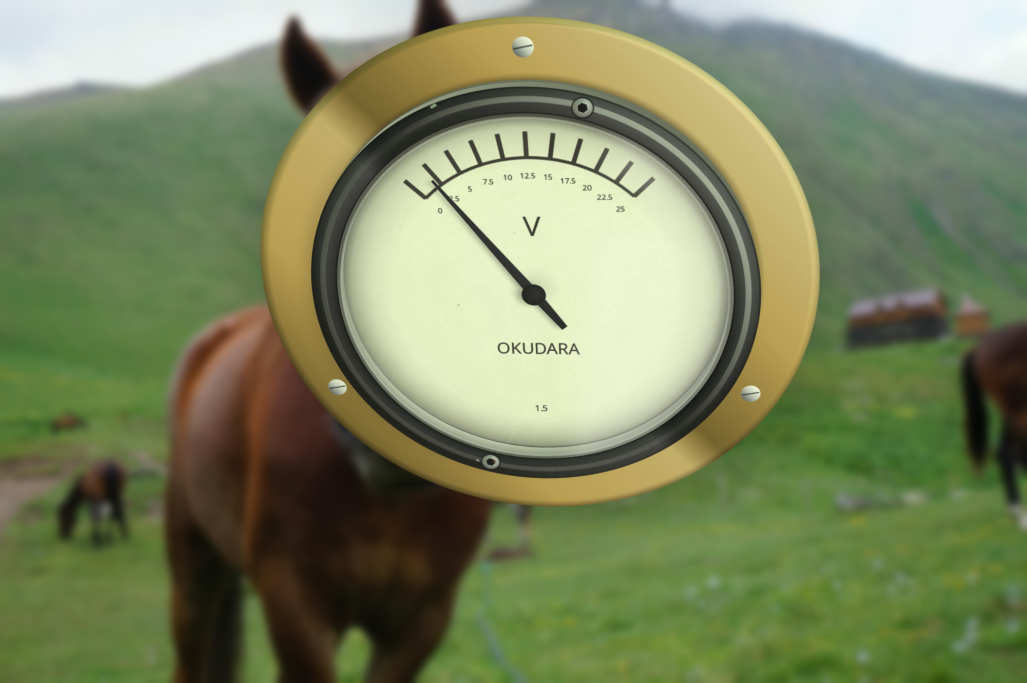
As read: 2.5
